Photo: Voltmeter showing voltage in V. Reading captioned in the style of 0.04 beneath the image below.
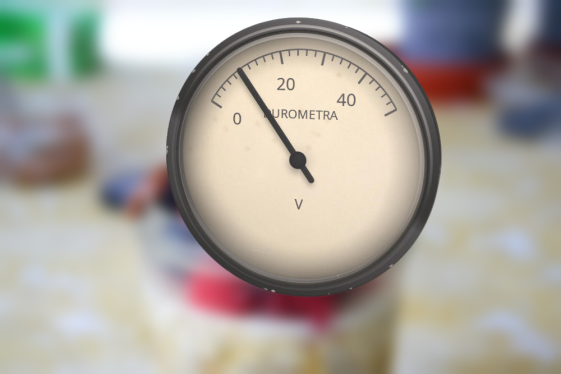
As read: 10
